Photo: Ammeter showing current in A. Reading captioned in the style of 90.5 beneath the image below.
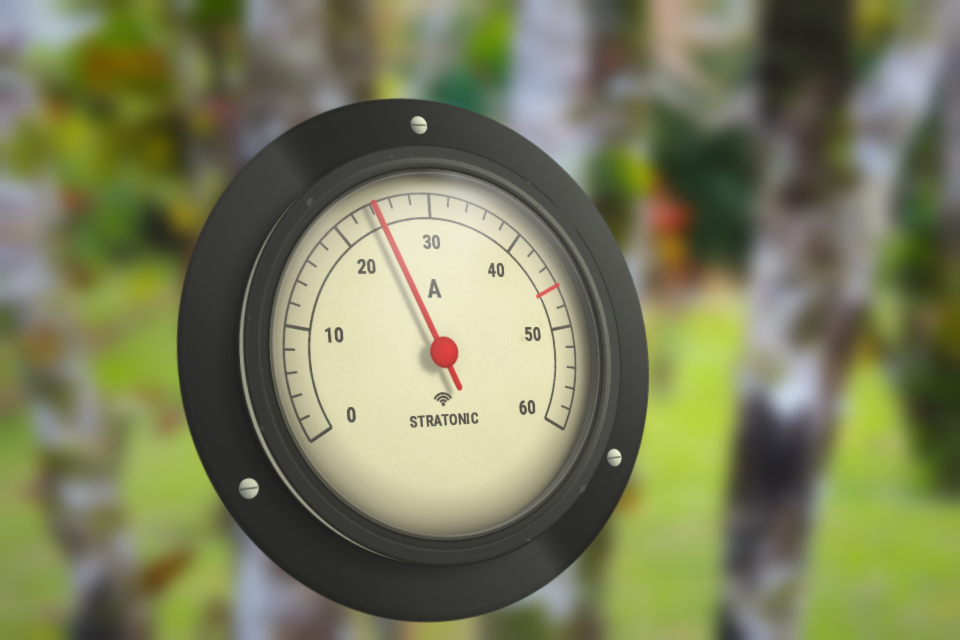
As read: 24
